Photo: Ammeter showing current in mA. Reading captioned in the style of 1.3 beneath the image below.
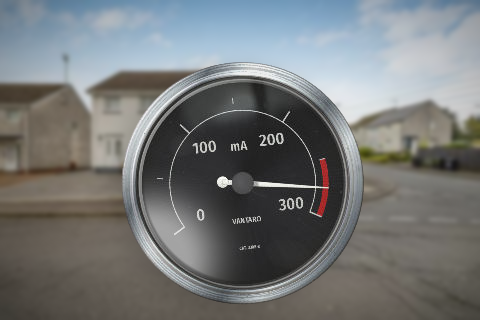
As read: 275
